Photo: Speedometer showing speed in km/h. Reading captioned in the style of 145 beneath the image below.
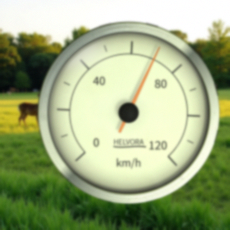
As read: 70
